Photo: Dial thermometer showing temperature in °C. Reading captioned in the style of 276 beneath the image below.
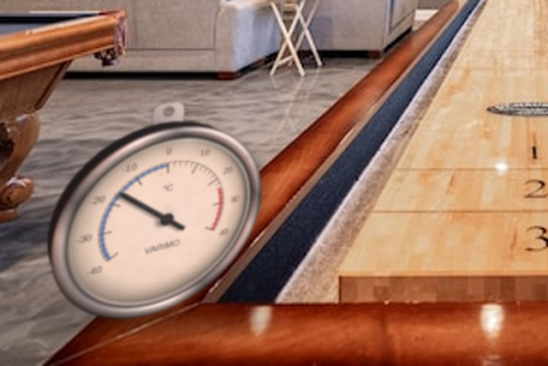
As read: -16
